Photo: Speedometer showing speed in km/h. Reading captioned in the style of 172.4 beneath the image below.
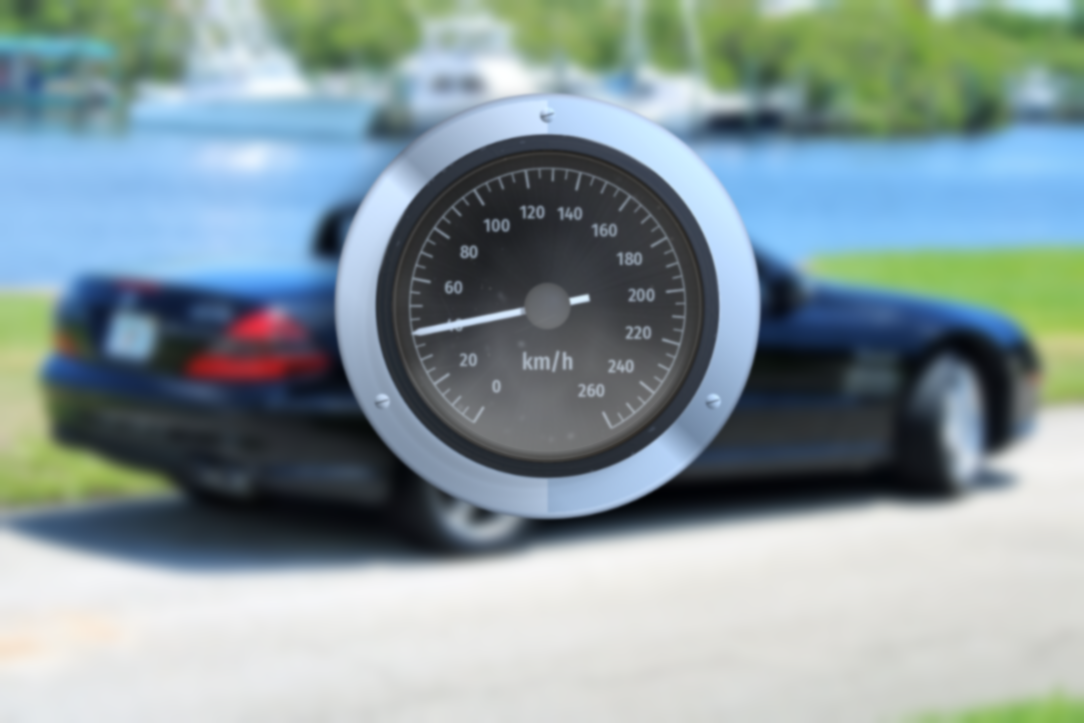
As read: 40
